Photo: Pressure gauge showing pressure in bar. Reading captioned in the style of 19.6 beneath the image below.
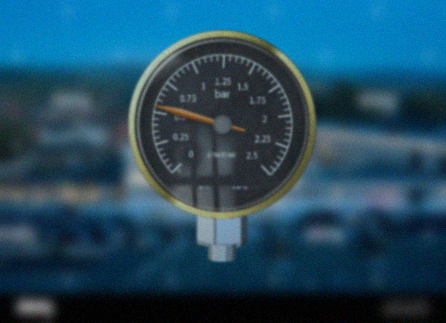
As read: 0.55
